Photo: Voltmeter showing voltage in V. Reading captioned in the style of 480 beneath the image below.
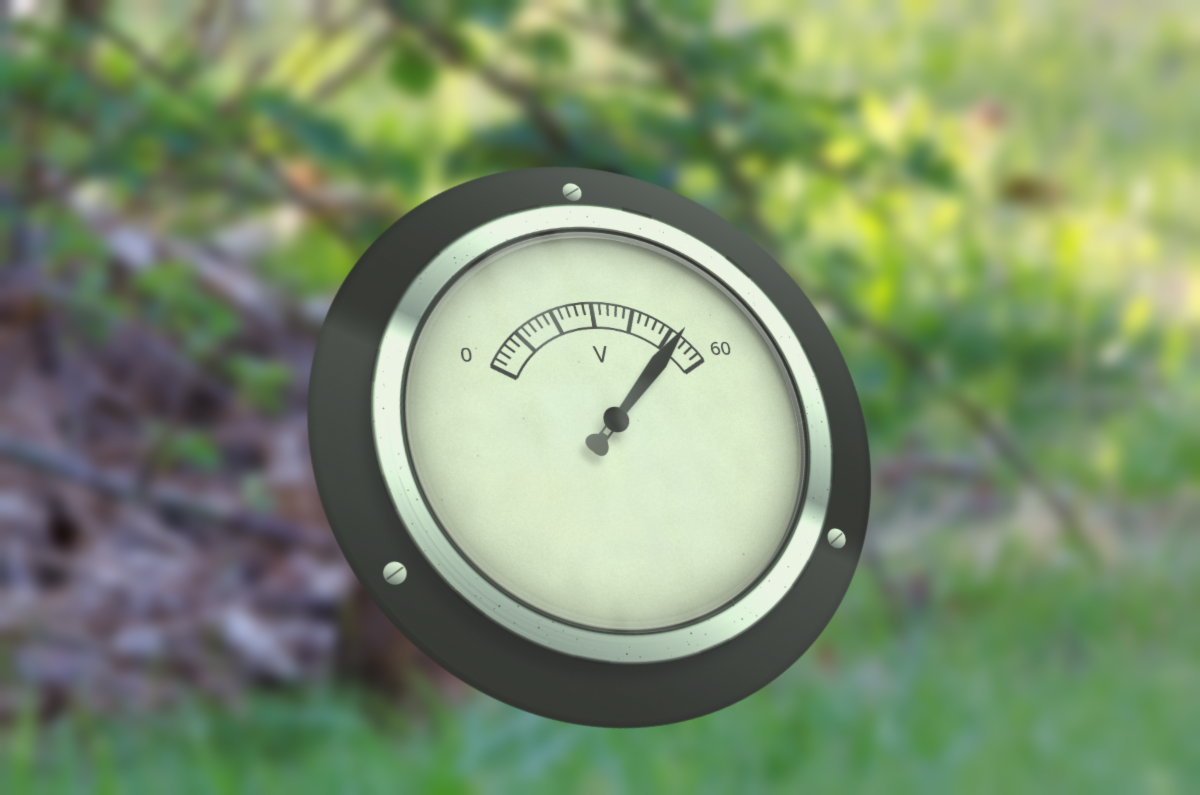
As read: 52
